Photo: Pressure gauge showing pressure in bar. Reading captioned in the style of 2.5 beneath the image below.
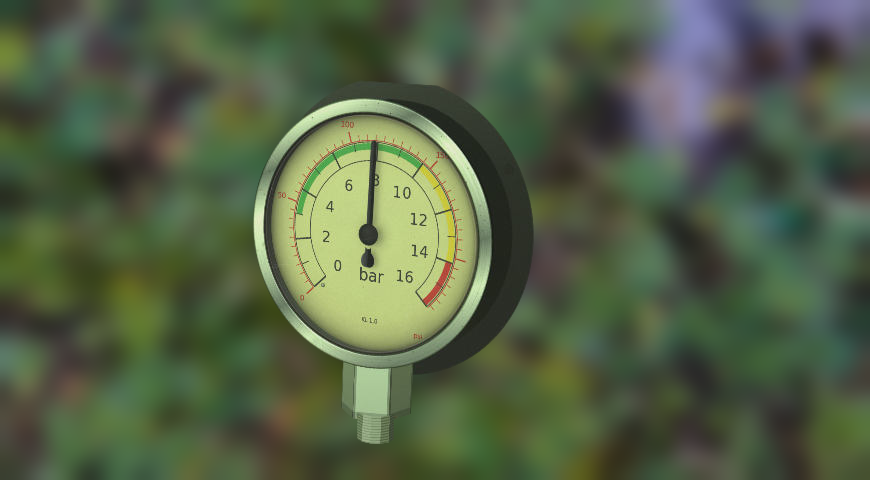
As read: 8
